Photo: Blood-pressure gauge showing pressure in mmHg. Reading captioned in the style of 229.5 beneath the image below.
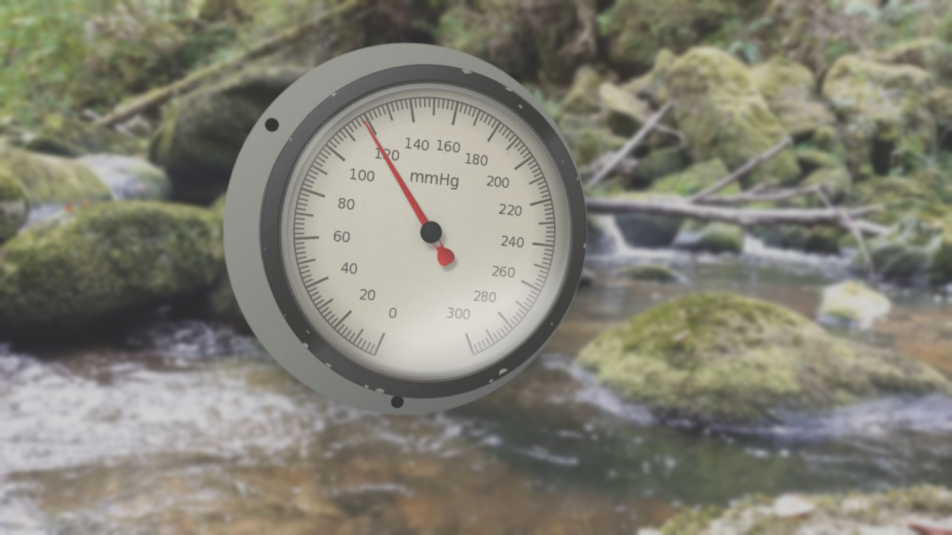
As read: 118
